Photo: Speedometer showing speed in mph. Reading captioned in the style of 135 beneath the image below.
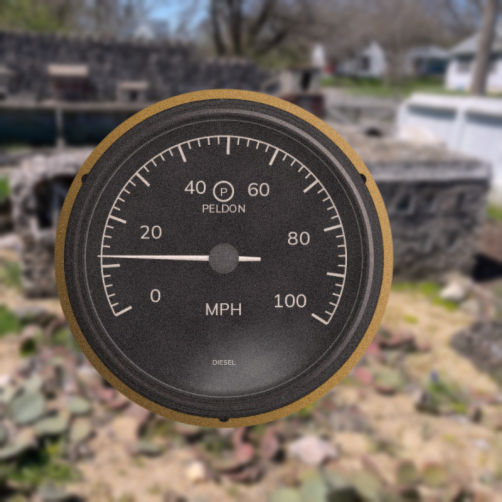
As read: 12
